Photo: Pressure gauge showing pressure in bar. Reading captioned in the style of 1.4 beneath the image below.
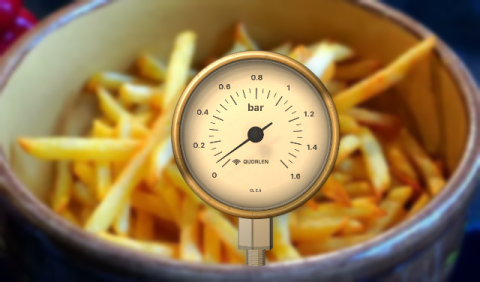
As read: 0.05
